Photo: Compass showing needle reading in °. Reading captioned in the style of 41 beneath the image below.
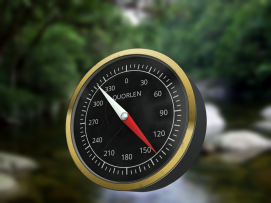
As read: 140
